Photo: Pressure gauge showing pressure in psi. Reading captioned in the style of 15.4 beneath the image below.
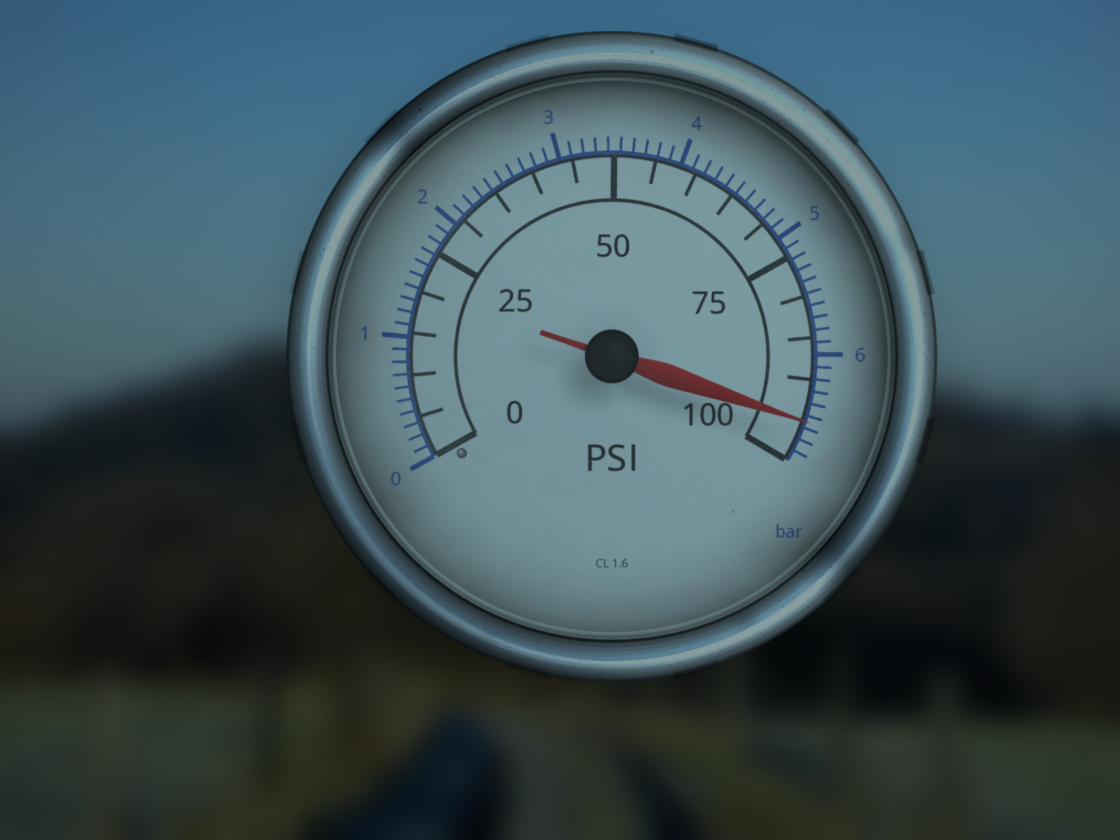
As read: 95
